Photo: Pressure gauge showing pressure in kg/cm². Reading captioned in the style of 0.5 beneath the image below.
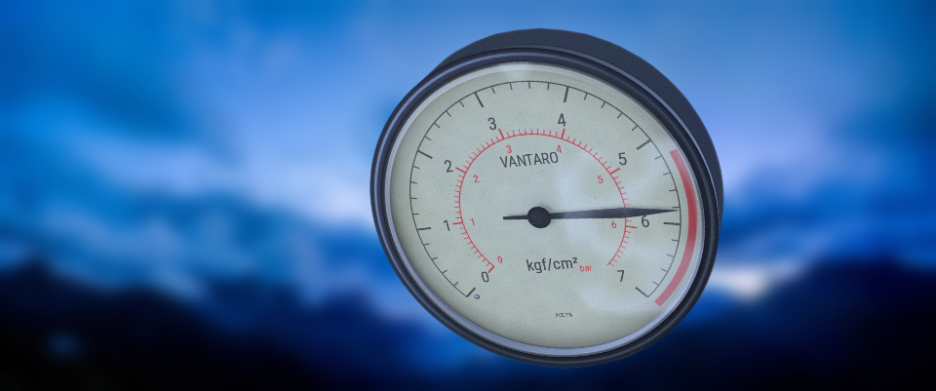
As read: 5.8
